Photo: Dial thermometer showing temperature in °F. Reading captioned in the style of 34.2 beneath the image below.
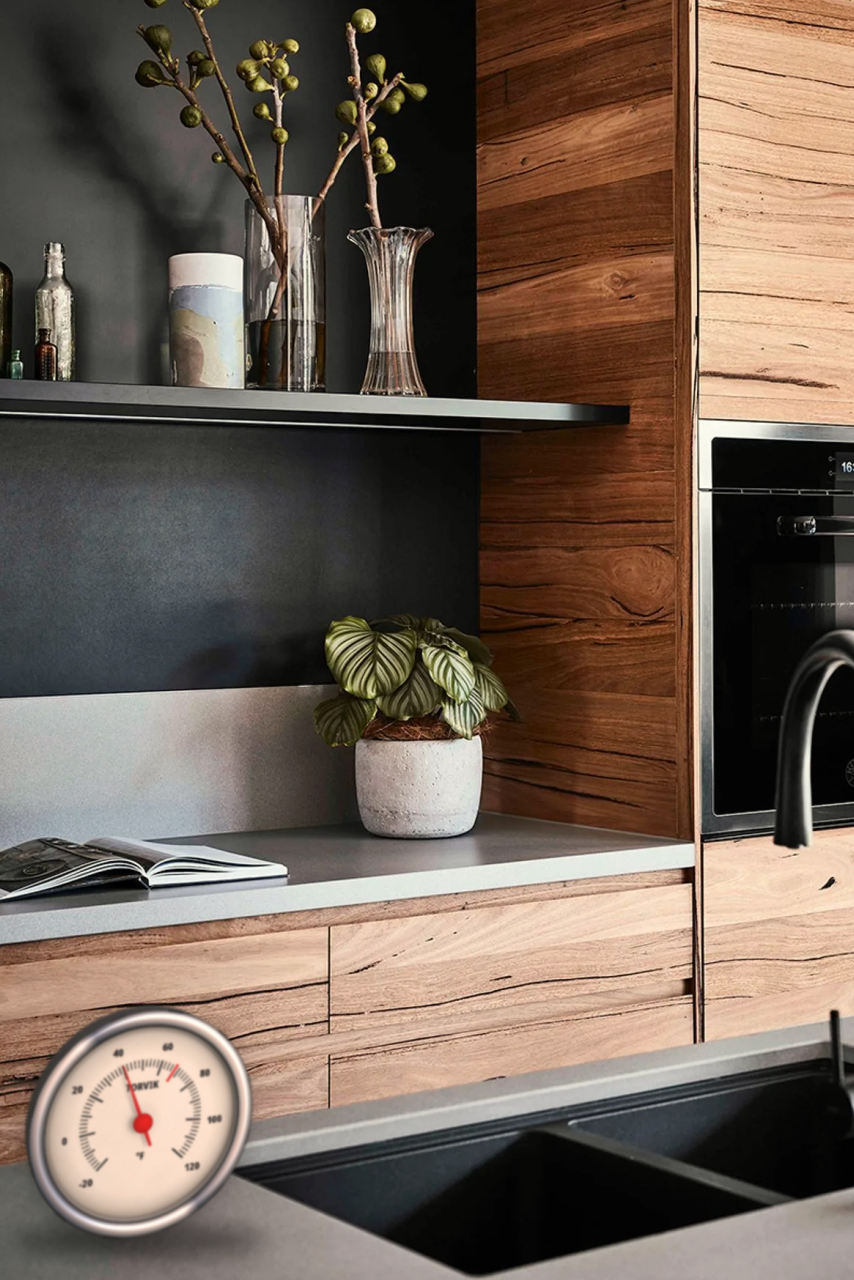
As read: 40
